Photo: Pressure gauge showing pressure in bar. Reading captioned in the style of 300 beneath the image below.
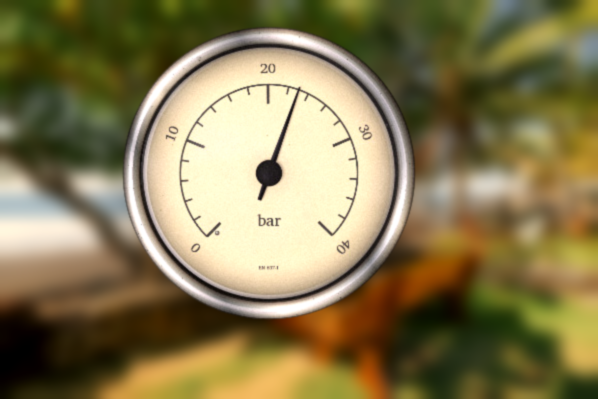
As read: 23
